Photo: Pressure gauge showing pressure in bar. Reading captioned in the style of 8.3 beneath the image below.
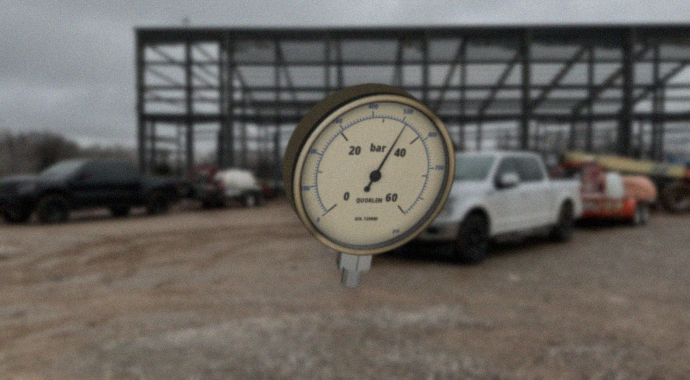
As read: 35
